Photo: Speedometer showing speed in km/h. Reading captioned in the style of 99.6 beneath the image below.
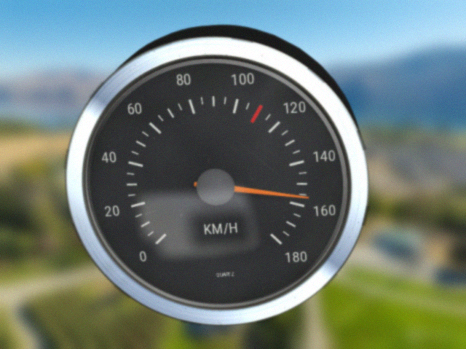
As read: 155
